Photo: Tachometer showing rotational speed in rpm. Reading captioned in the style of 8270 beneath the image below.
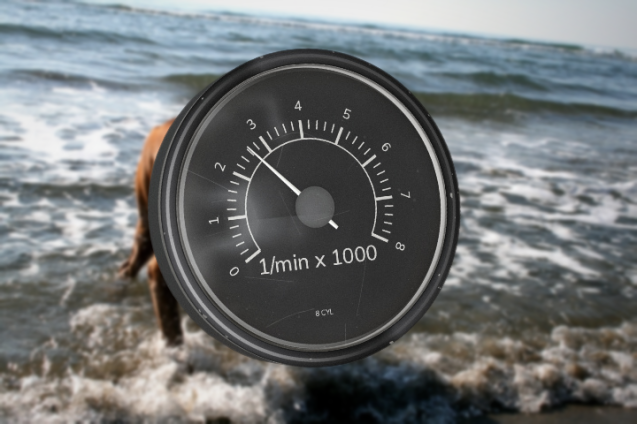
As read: 2600
